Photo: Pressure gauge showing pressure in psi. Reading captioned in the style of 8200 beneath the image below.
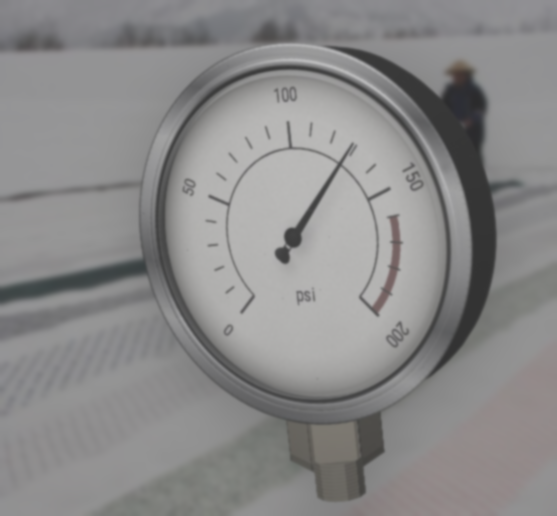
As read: 130
